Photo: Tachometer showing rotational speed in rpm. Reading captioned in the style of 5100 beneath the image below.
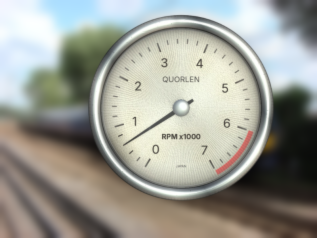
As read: 600
